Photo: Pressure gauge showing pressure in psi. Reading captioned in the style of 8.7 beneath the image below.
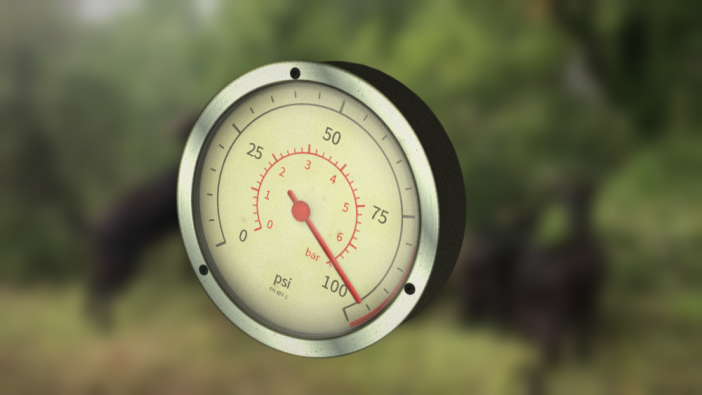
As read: 95
